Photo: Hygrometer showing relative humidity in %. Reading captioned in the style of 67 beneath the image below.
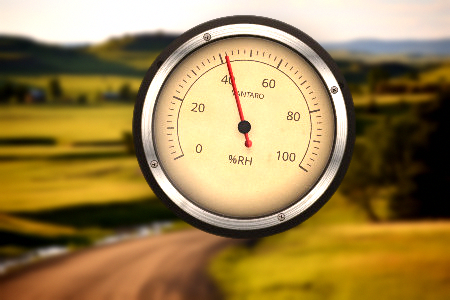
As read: 42
